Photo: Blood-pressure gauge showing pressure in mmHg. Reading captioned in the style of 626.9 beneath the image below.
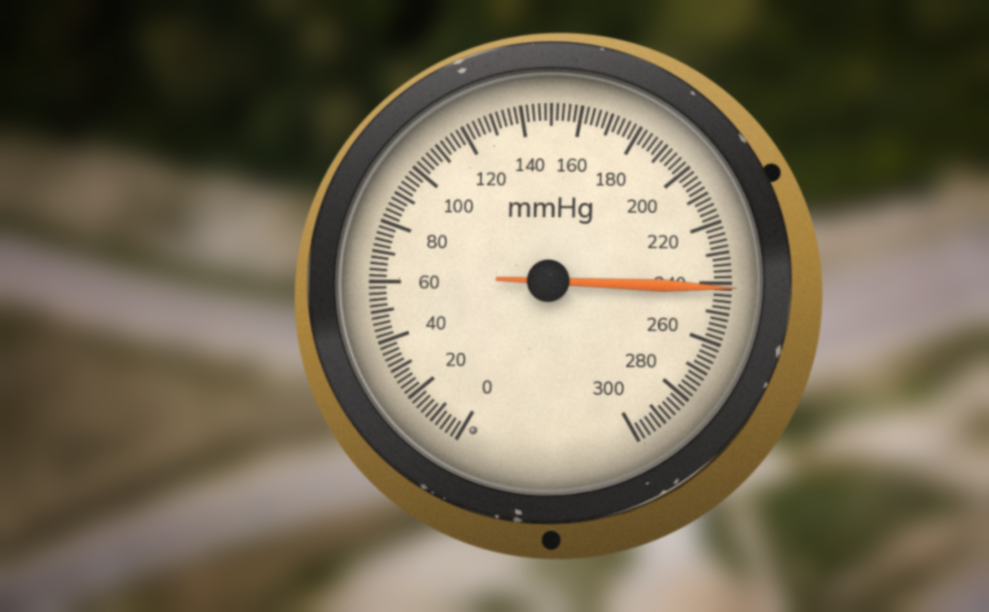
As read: 242
